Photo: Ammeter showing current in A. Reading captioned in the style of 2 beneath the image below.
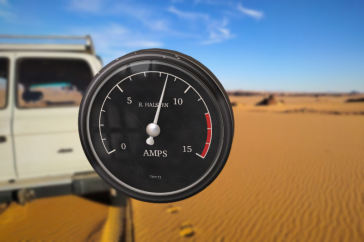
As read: 8.5
